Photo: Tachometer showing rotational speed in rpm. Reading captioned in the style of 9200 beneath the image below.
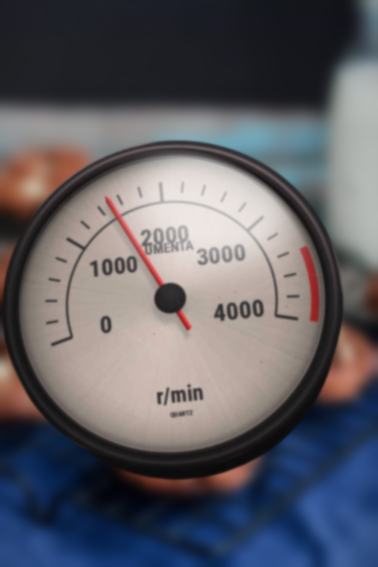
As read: 1500
